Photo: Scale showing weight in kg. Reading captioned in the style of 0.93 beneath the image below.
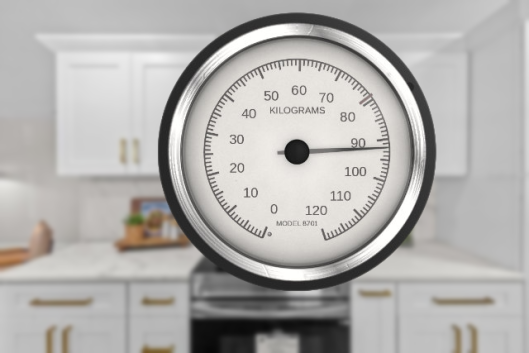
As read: 92
